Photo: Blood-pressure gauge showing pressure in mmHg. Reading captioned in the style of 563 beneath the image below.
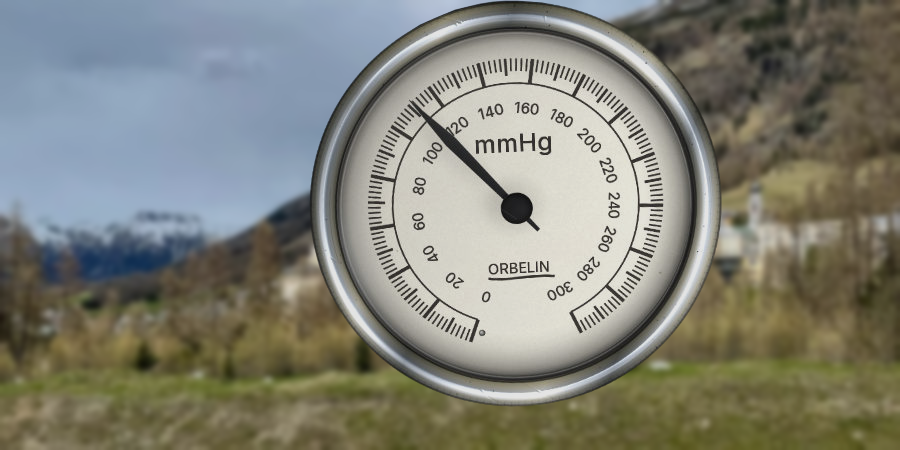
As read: 112
